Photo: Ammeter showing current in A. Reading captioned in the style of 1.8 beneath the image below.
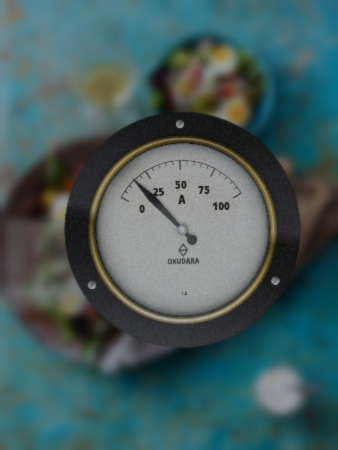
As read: 15
